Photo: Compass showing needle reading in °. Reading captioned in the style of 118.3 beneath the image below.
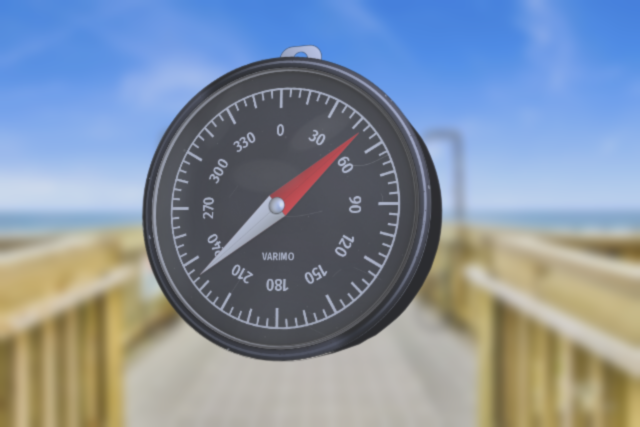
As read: 50
